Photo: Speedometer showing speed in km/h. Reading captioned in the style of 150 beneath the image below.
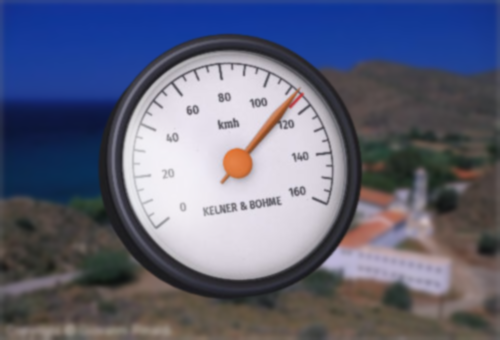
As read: 112.5
